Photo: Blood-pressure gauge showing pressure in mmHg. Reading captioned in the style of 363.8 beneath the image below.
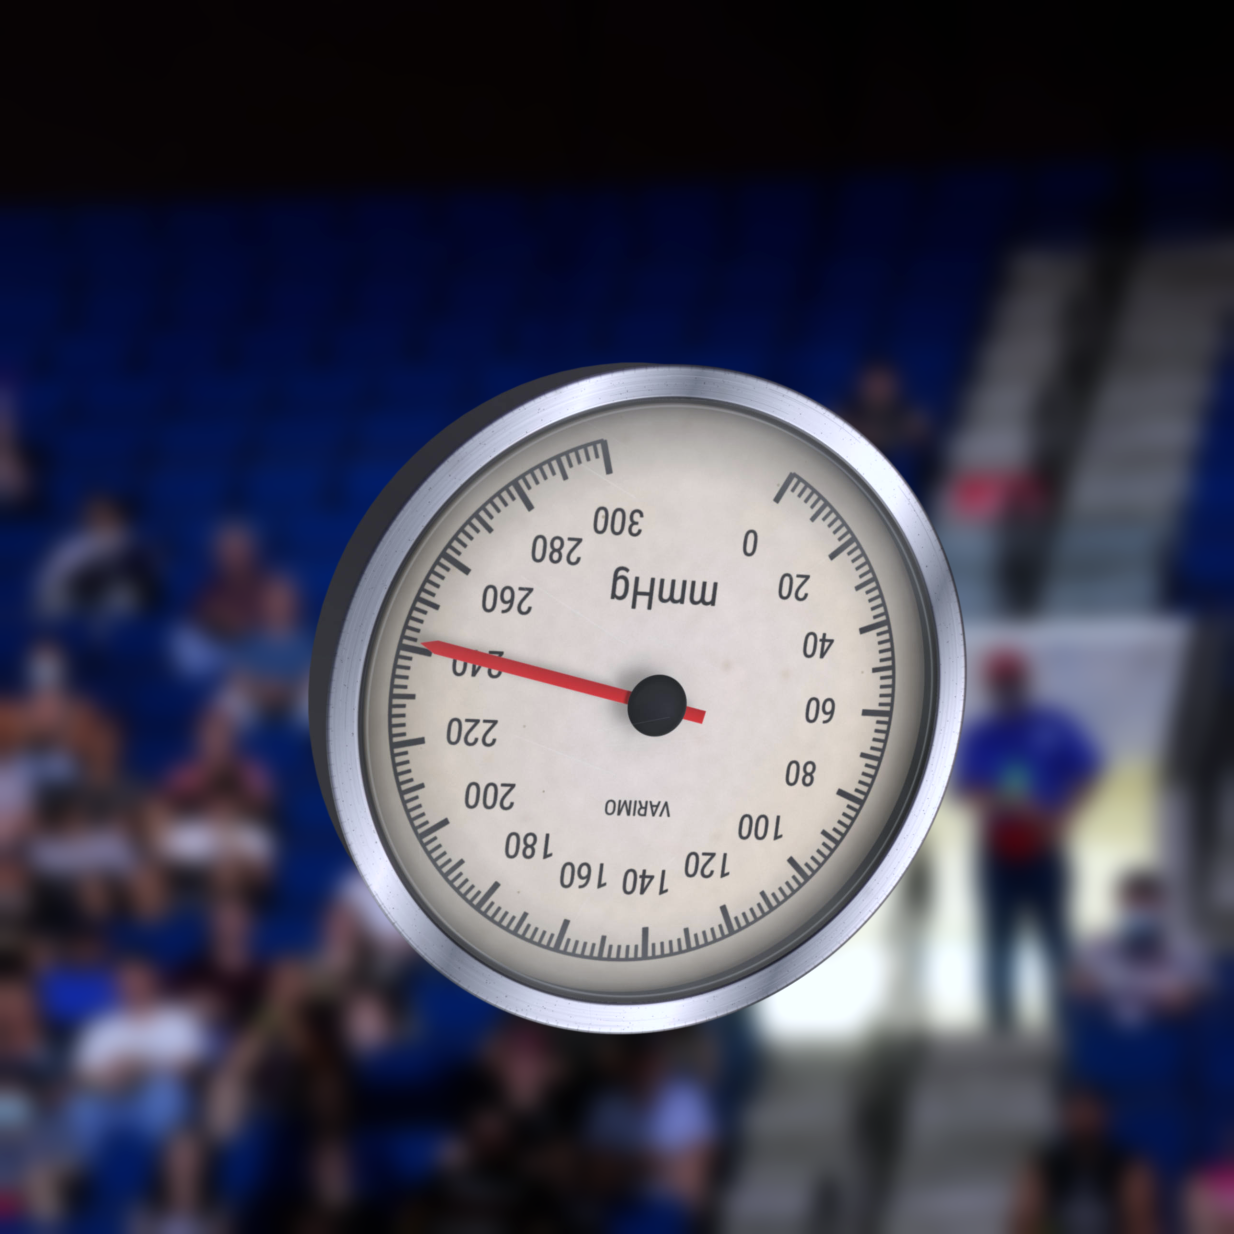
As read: 242
